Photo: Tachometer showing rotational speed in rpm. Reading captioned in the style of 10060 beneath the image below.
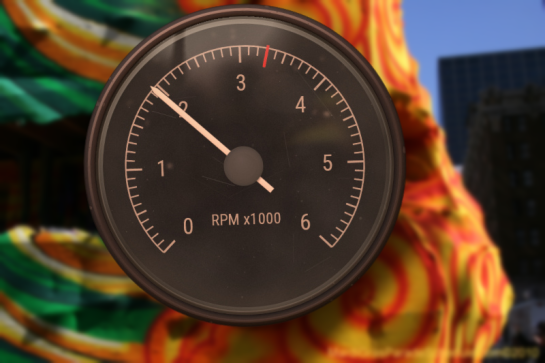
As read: 1950
